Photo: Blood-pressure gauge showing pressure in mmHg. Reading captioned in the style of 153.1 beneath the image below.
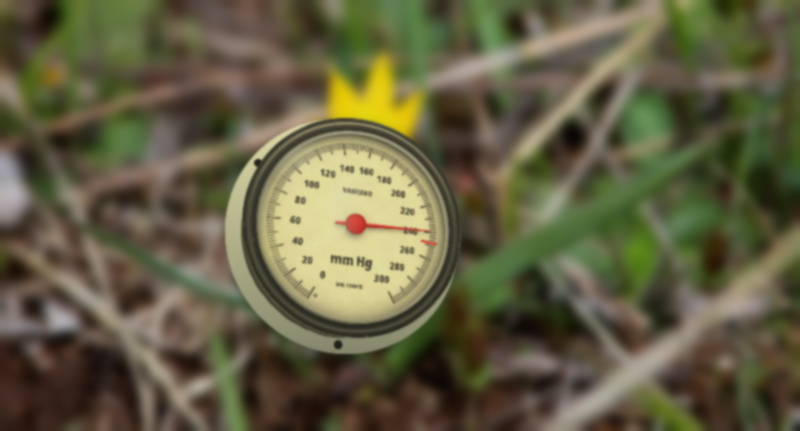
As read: 240
